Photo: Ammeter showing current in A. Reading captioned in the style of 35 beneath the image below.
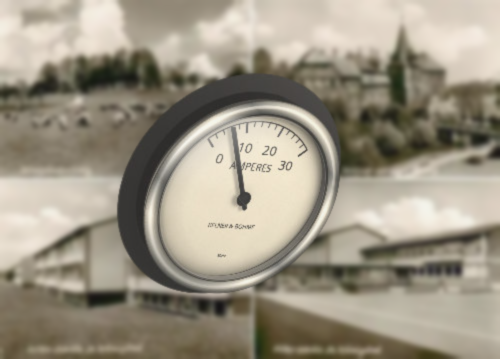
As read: 6
